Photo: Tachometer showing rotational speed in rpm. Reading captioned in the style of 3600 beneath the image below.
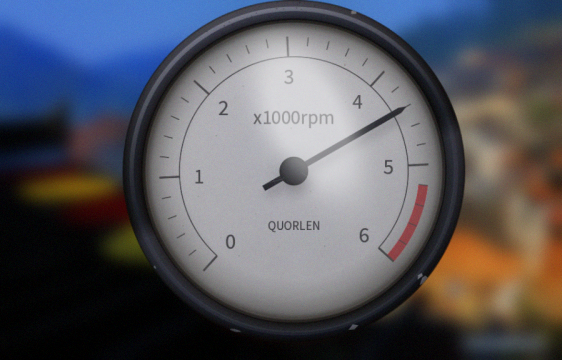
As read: 4400
